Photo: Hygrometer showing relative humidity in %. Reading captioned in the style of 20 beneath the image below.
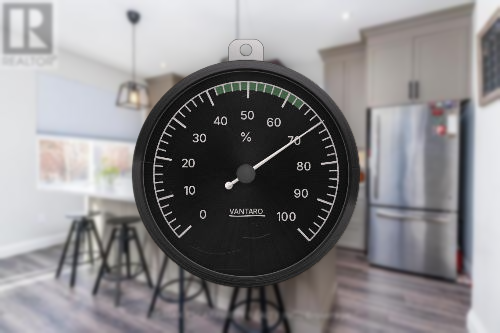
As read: 70
